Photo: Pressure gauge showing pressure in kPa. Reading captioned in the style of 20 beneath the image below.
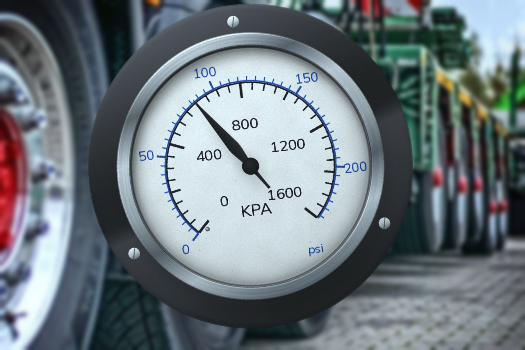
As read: 600
